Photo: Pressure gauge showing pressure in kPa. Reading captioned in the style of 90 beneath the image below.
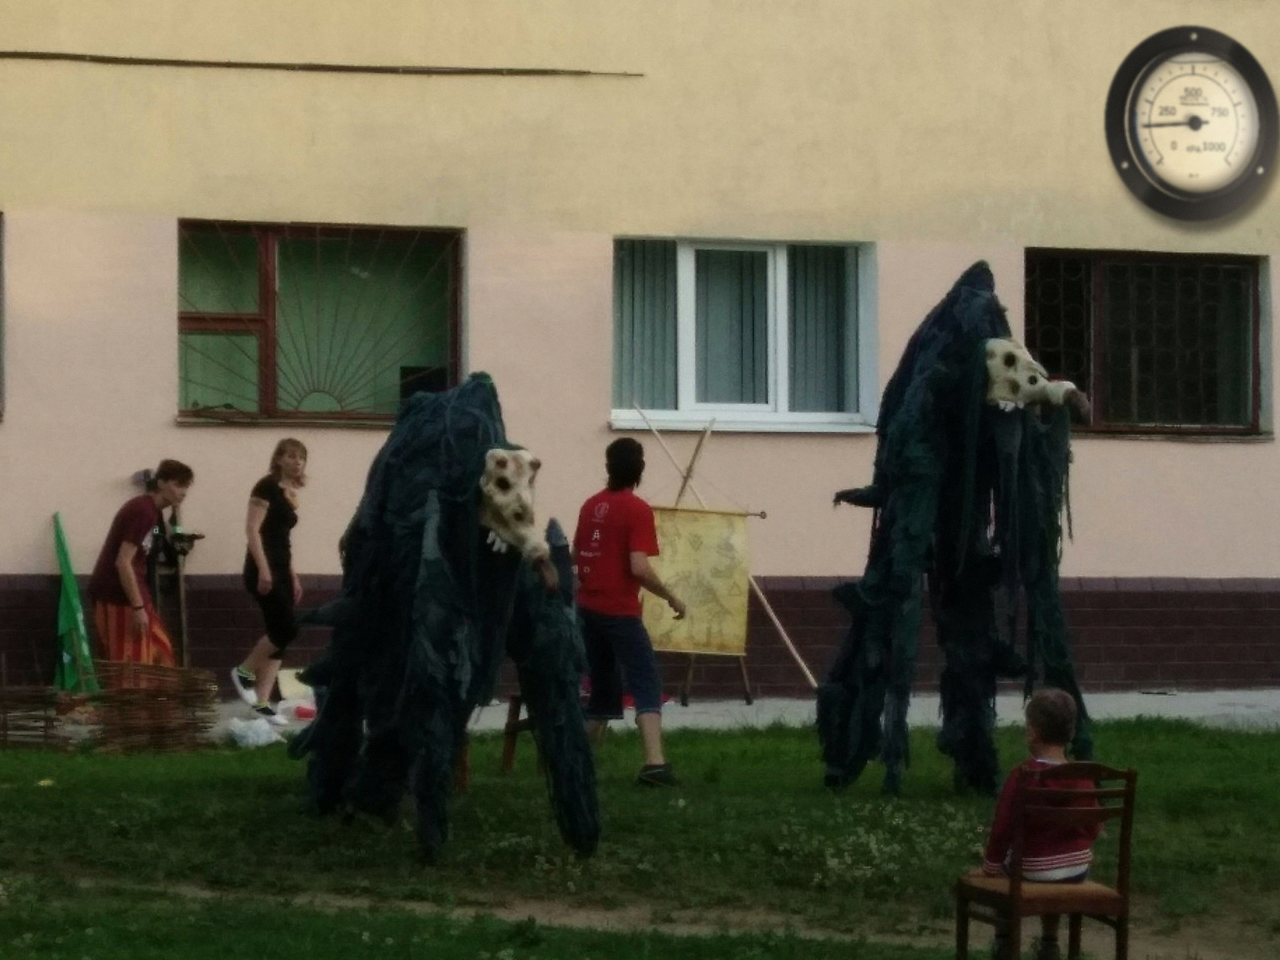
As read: 150
